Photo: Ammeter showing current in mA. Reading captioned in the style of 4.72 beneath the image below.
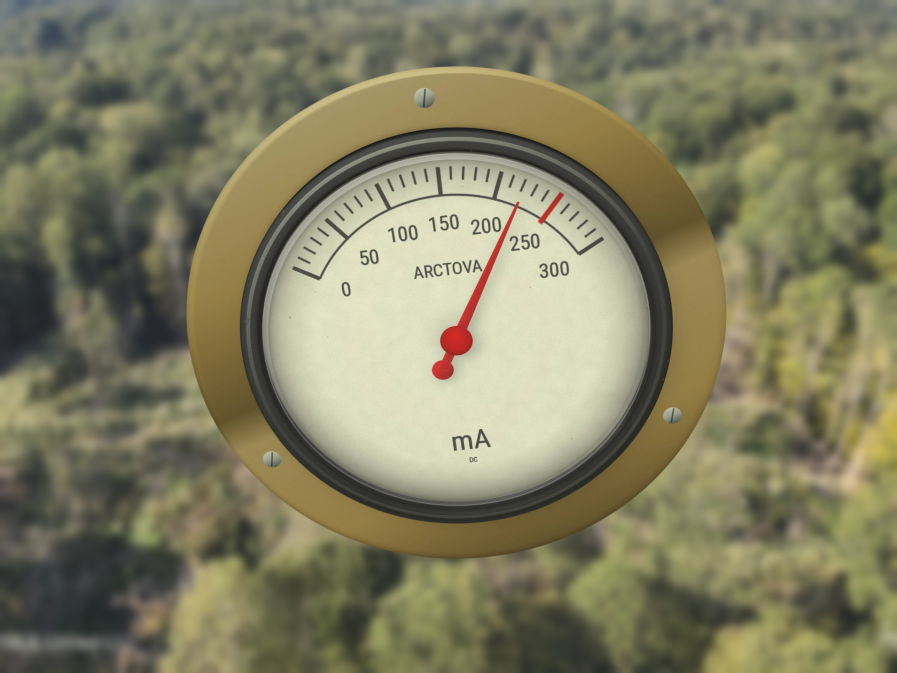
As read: 220
